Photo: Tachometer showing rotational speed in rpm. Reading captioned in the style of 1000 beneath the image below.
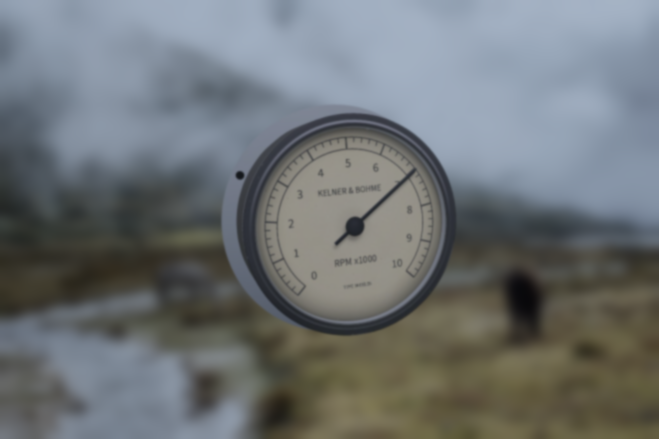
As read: 7000
